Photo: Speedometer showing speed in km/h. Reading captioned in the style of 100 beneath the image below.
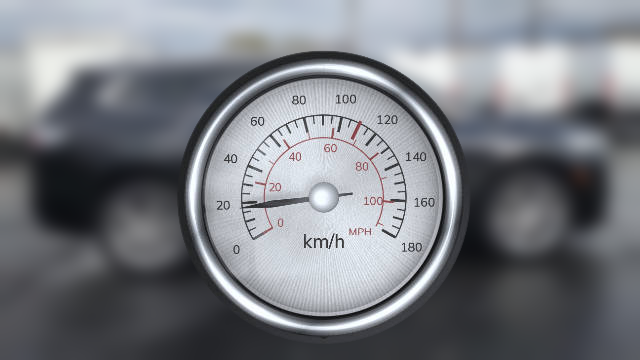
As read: 17.5
